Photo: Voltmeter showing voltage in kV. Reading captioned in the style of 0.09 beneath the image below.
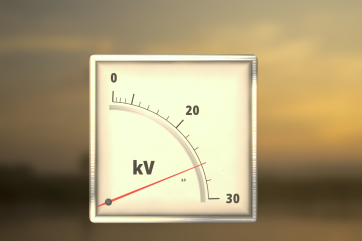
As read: 26
